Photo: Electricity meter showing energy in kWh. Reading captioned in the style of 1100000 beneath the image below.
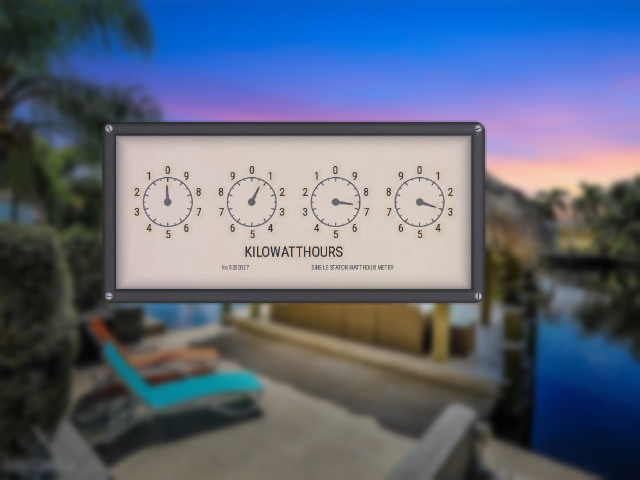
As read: 73
